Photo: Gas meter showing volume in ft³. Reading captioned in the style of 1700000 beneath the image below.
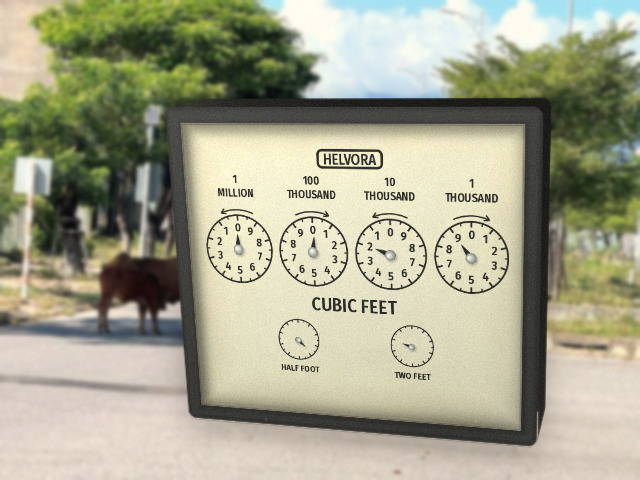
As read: 1900
